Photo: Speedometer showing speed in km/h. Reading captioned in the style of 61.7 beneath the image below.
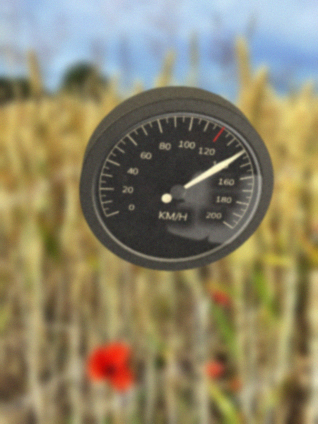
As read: 140
